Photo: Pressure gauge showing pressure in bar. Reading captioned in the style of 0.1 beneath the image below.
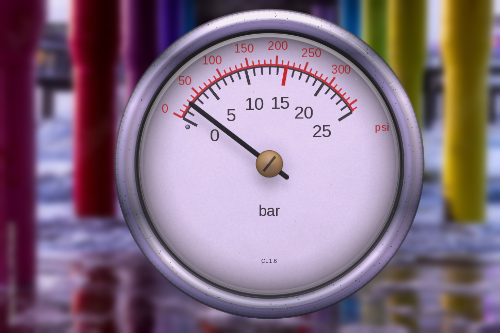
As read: 2
